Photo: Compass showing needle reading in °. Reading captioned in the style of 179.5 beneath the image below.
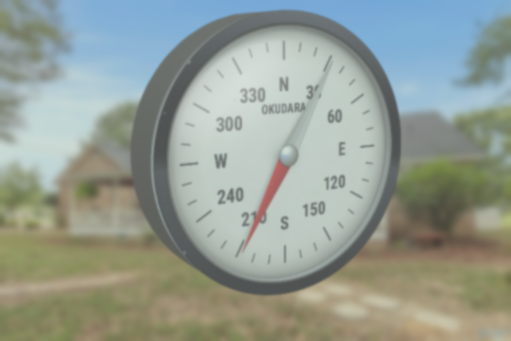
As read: 210
